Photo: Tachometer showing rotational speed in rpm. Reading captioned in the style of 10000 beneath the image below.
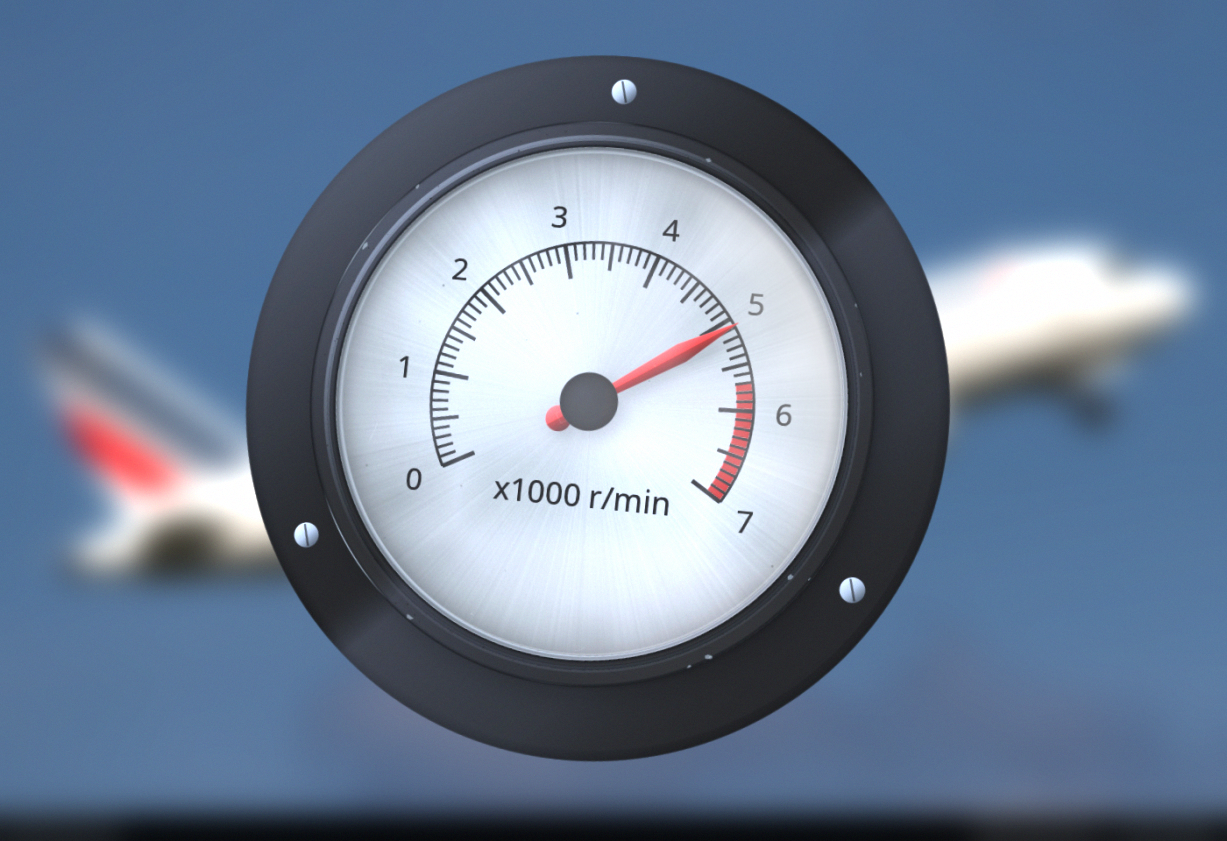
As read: 5100
